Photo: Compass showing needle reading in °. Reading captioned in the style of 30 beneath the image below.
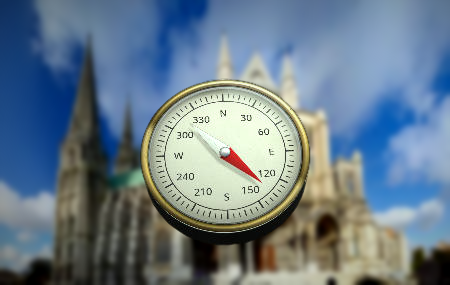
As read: 135
